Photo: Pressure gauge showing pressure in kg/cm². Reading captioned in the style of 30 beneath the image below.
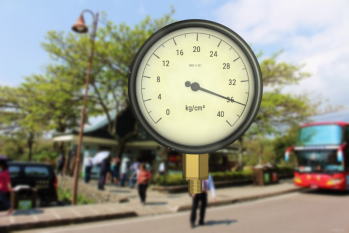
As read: 36
